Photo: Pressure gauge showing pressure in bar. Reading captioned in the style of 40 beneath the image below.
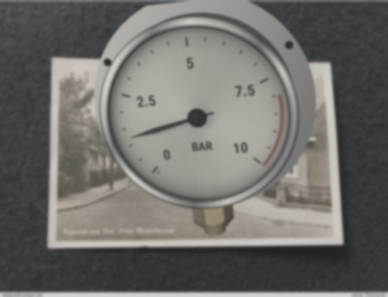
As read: 1.25
